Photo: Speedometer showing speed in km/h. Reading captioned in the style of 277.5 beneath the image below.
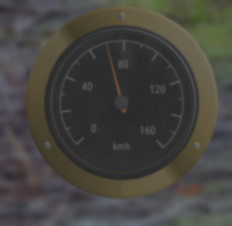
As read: 70
